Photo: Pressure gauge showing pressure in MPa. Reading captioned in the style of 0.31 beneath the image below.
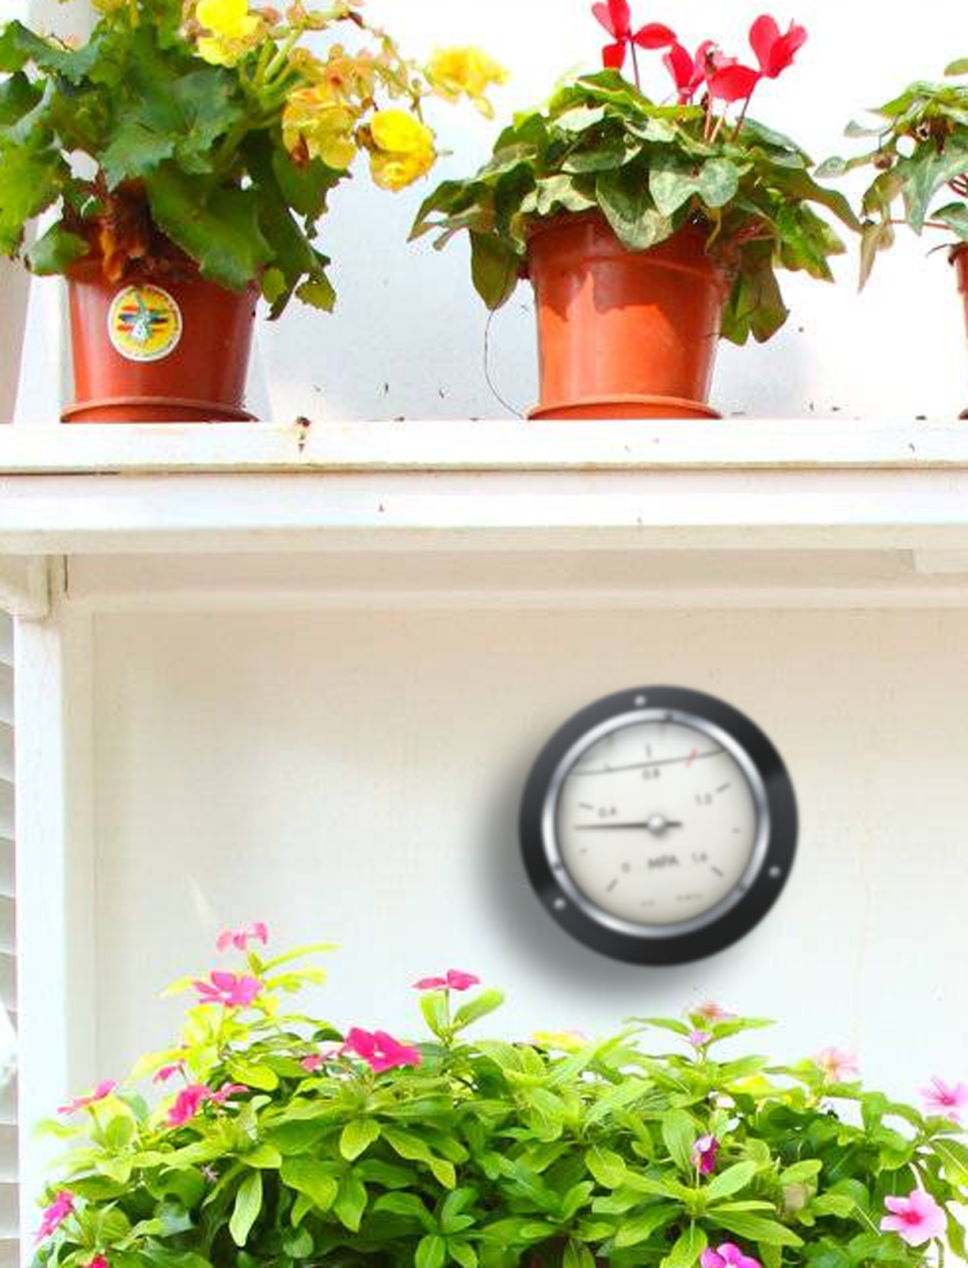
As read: 0.3
